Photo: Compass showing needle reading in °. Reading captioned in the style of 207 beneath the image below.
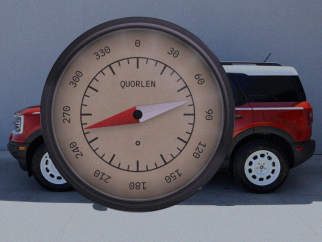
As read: 255
